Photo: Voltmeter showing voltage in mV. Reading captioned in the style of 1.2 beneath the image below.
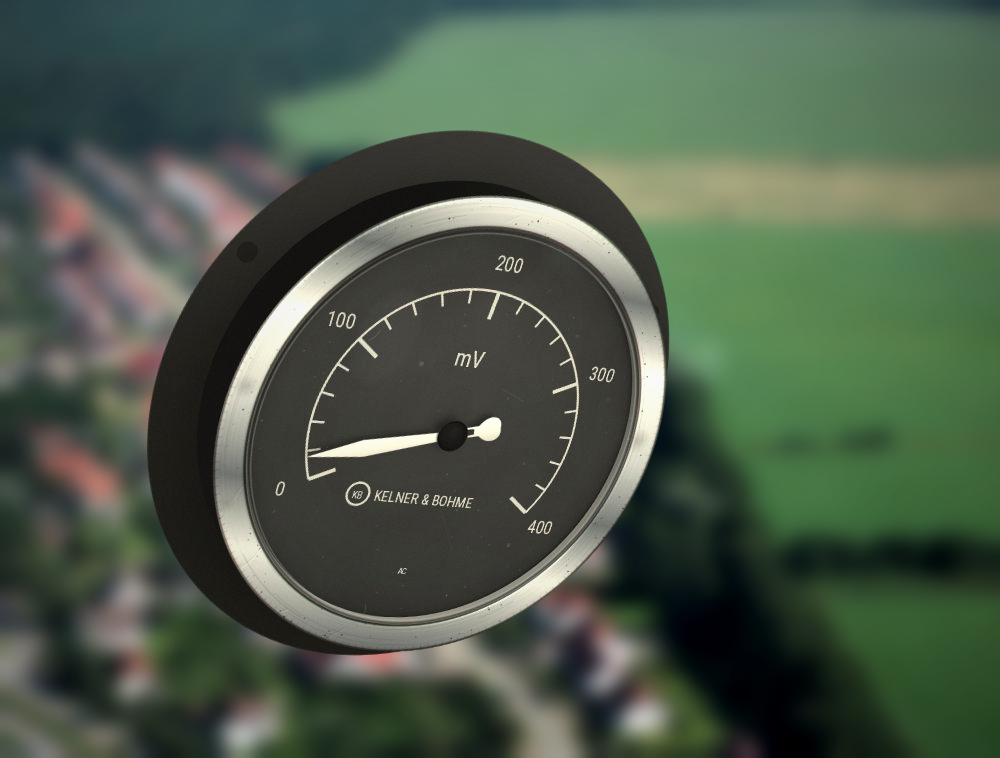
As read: 20
